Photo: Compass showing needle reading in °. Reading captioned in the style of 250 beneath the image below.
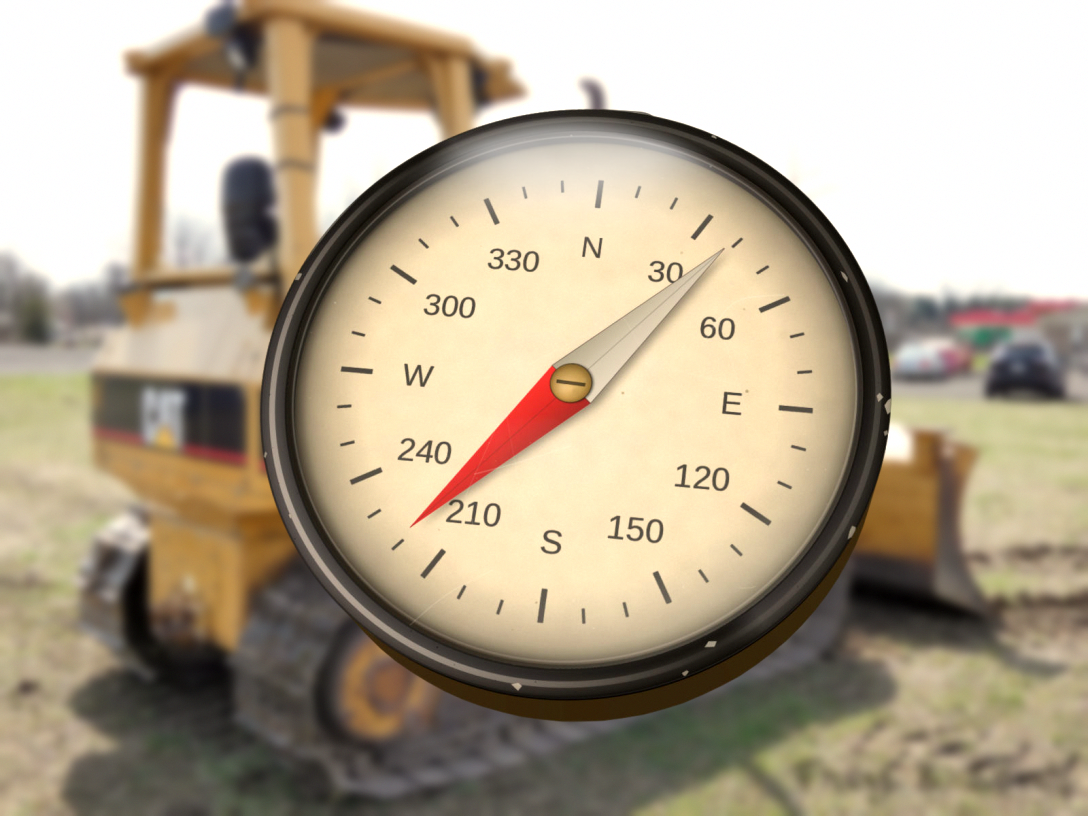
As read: 220
